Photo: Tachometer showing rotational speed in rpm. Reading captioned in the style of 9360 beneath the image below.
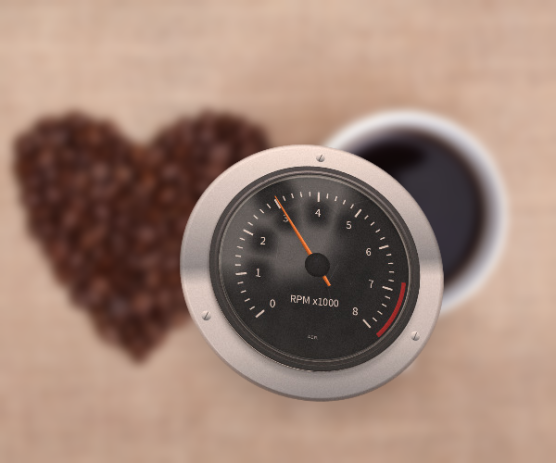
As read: 3000
